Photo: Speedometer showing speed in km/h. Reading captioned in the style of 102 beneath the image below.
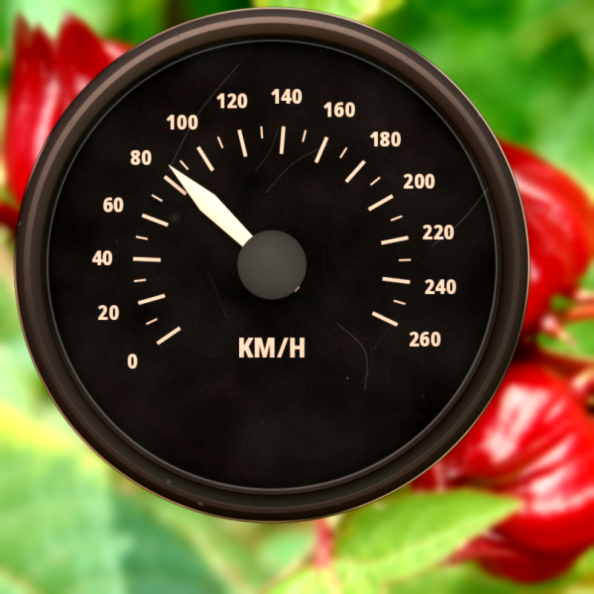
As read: 85
